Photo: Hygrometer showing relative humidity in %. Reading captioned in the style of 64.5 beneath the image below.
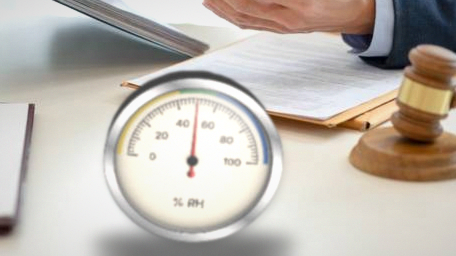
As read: 50
